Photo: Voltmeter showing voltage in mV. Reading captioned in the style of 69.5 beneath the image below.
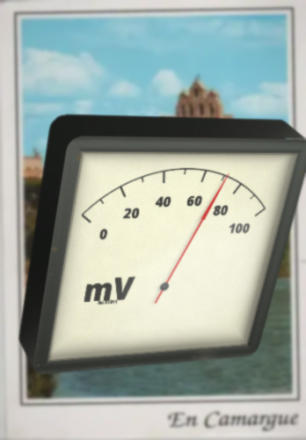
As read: 70
